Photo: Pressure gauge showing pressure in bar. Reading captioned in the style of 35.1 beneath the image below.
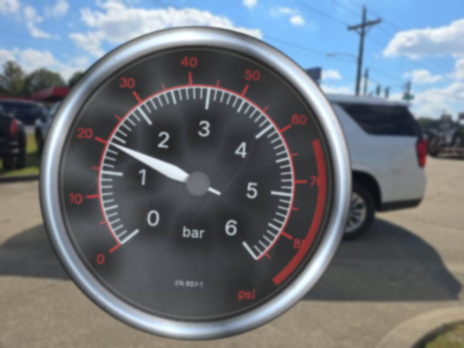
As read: 1.4
